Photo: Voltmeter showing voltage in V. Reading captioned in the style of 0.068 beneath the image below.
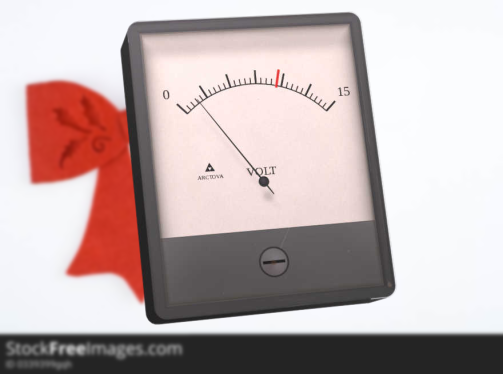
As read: 1.5
